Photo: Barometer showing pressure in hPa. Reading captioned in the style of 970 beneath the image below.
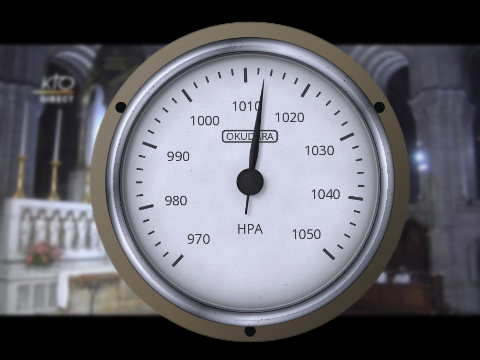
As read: 1013
